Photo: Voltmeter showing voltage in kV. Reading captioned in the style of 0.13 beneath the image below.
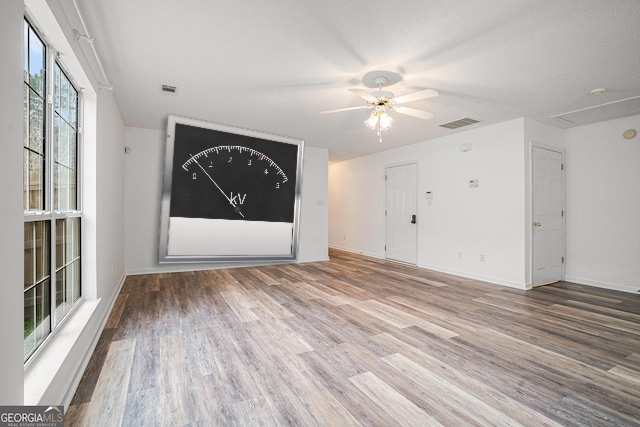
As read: 0.5
